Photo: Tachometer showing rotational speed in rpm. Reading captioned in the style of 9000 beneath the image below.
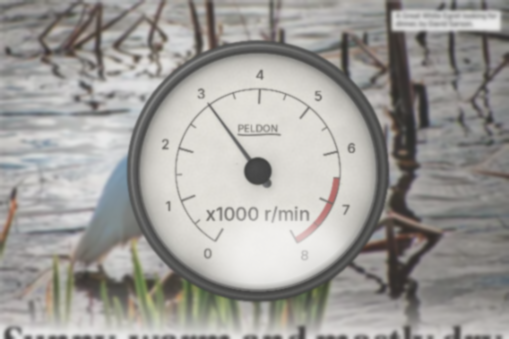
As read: 3000
